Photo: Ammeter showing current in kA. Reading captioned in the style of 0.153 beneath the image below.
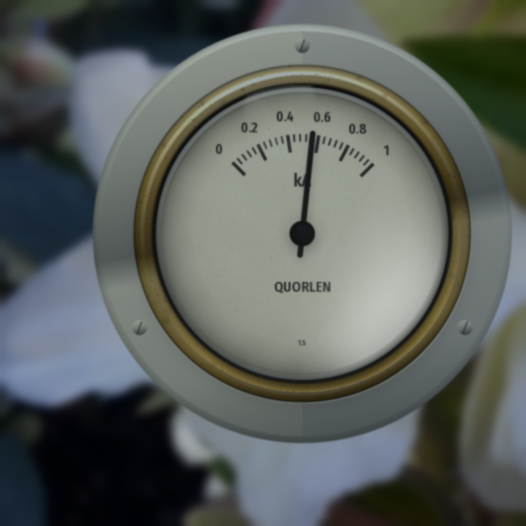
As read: 0.56
